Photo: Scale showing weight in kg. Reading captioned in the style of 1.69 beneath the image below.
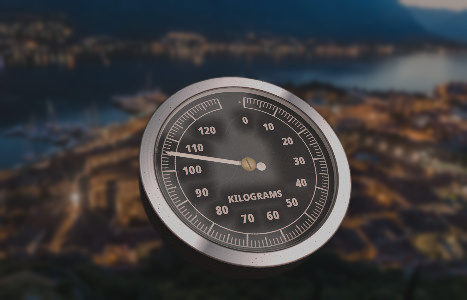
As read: 105
